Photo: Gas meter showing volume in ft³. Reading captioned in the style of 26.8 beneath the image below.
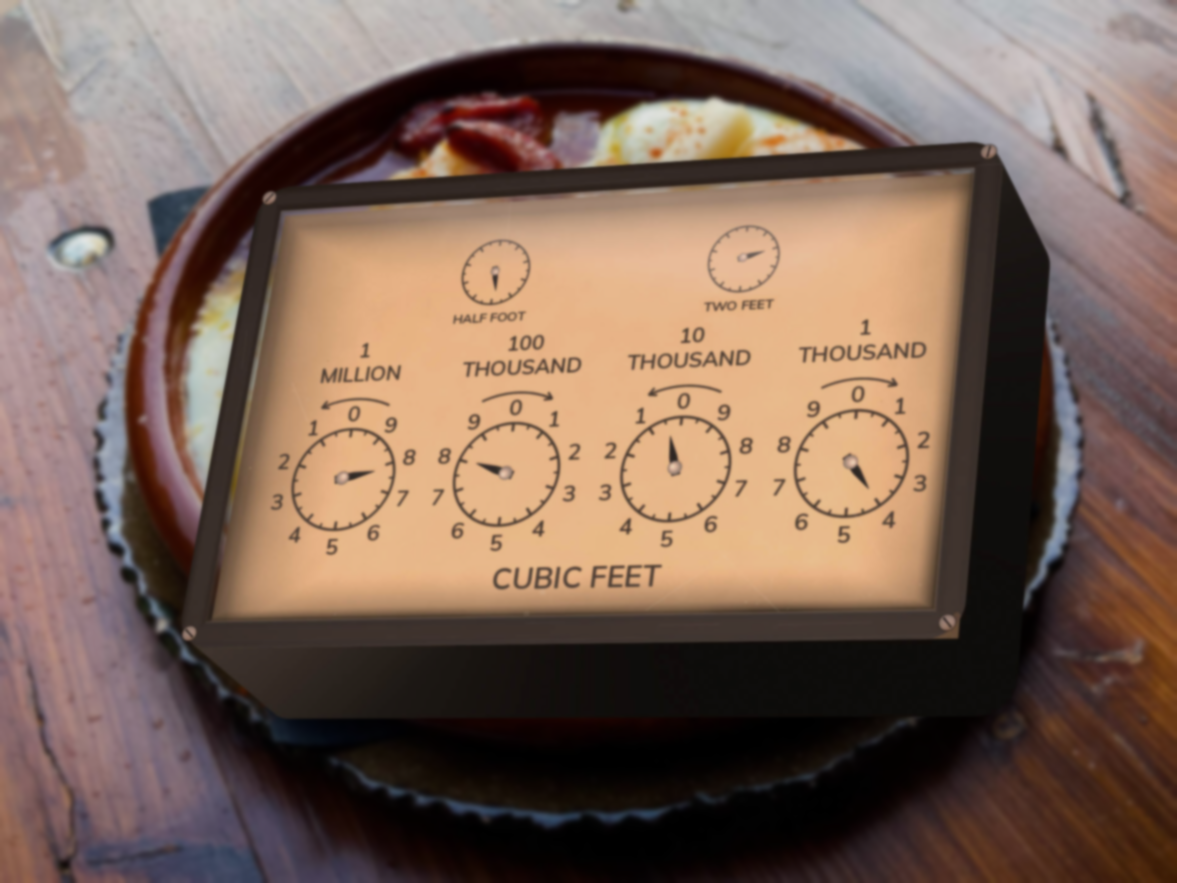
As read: 780400
